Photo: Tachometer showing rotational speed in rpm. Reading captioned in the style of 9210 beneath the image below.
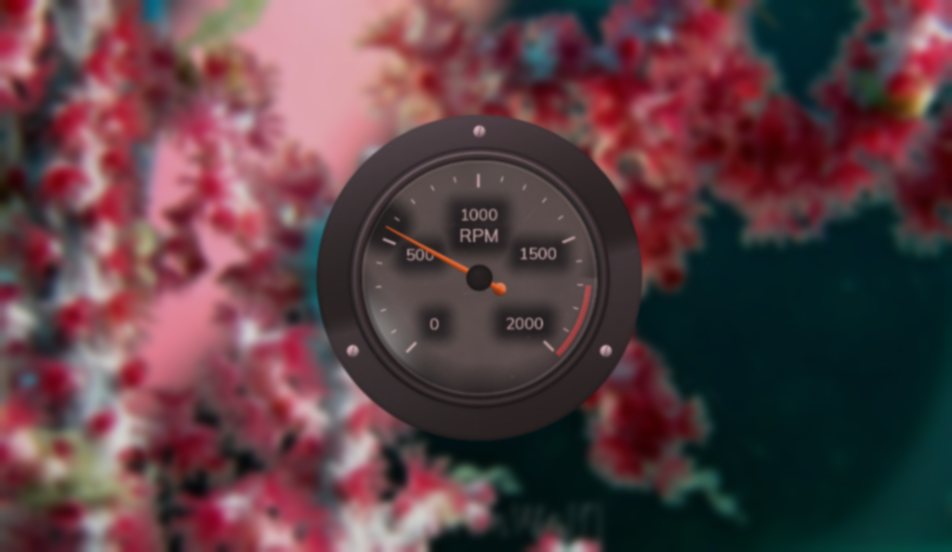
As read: 550
